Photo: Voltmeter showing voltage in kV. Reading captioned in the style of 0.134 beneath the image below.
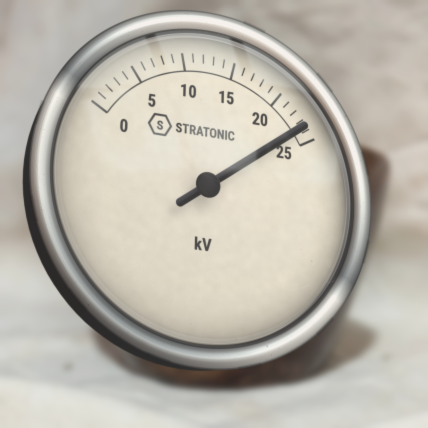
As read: 23.5
